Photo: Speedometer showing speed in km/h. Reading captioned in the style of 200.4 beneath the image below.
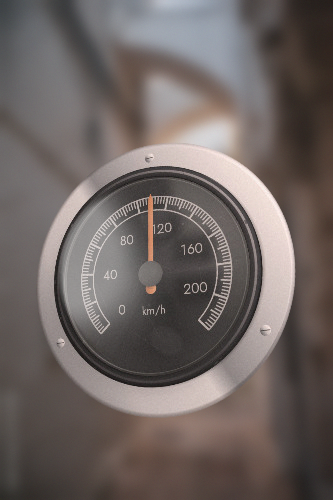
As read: 110
